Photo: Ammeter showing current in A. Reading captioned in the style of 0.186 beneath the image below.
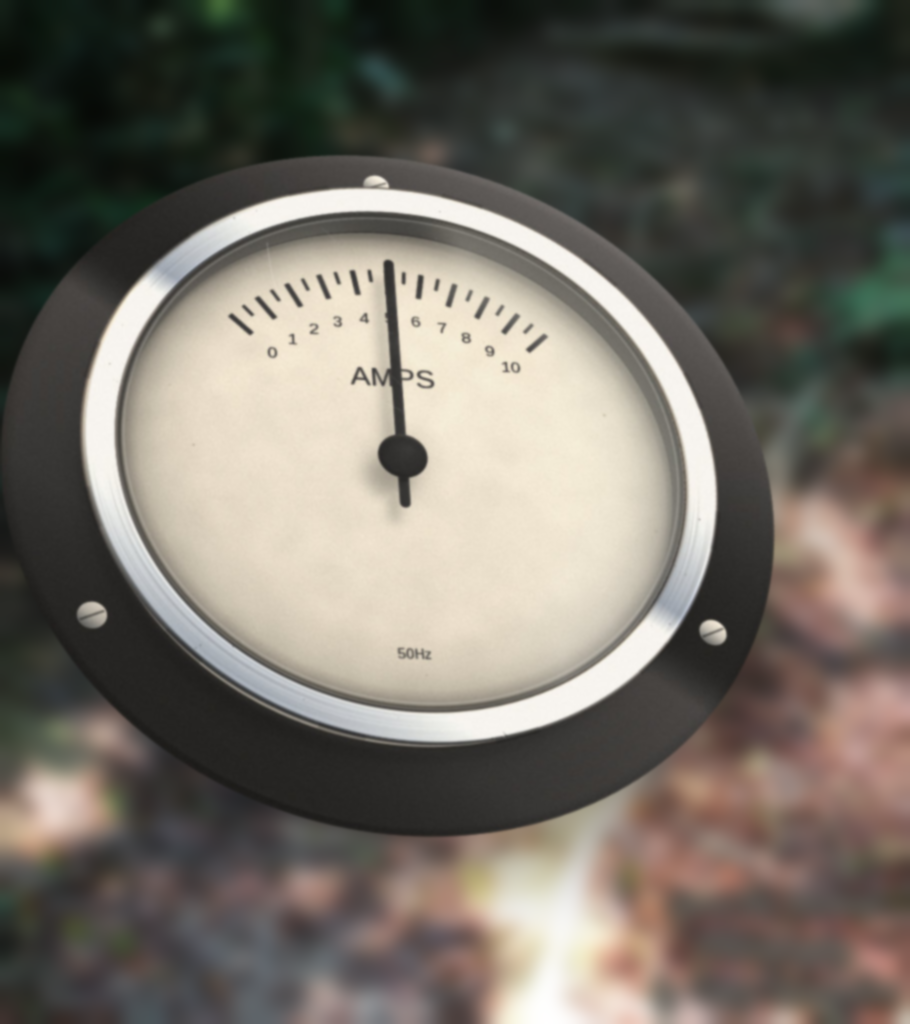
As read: 5
